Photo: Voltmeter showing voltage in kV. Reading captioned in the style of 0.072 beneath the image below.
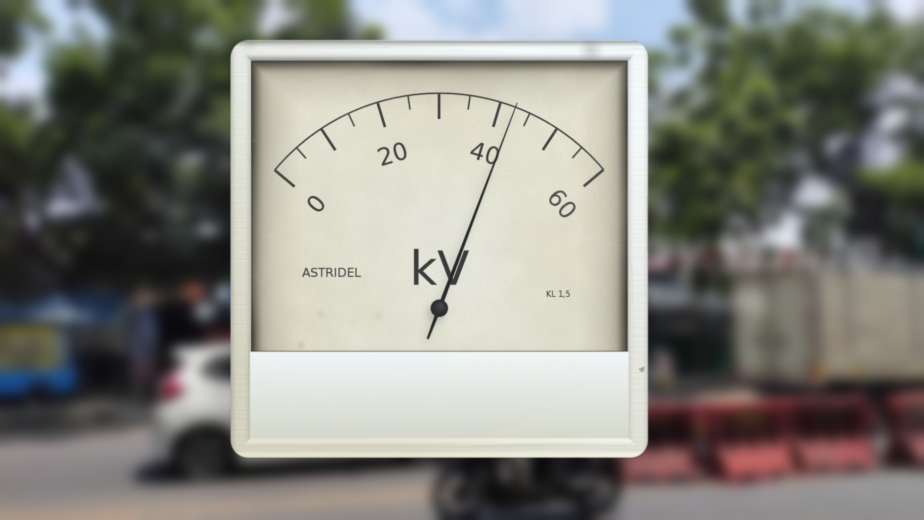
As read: 42.5
